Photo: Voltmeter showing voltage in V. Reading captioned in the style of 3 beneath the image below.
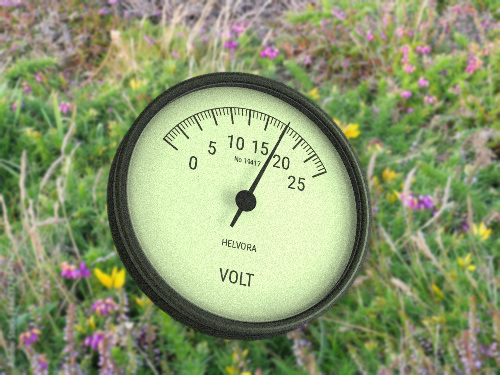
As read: 17.5
